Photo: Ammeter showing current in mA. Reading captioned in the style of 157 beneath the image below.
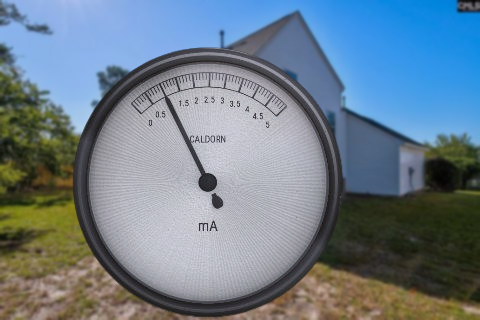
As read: 1
